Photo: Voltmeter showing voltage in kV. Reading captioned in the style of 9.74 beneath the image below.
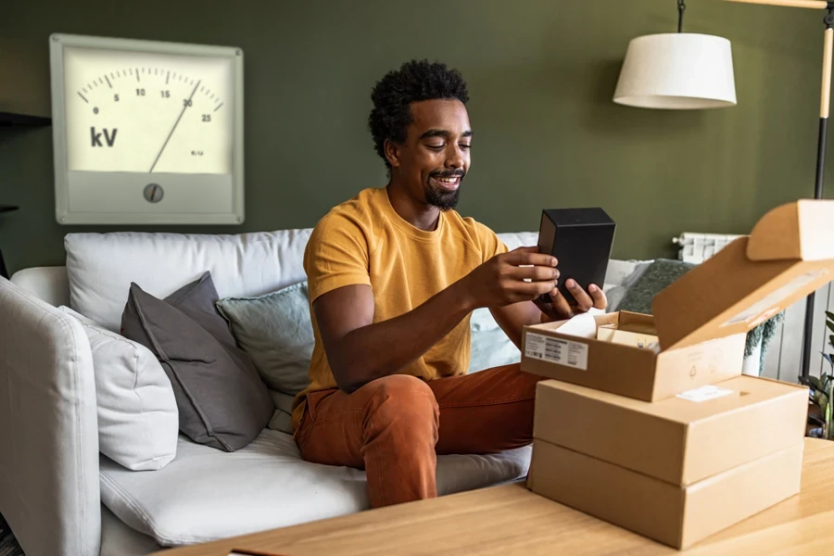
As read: 20
